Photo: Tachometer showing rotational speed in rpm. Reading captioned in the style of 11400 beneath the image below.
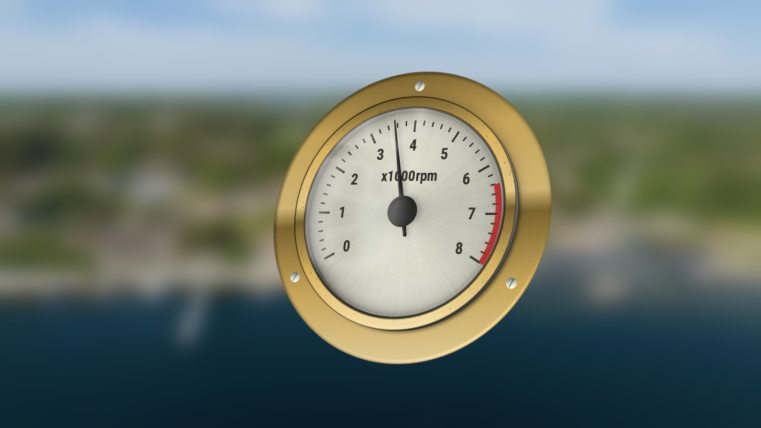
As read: 3600
